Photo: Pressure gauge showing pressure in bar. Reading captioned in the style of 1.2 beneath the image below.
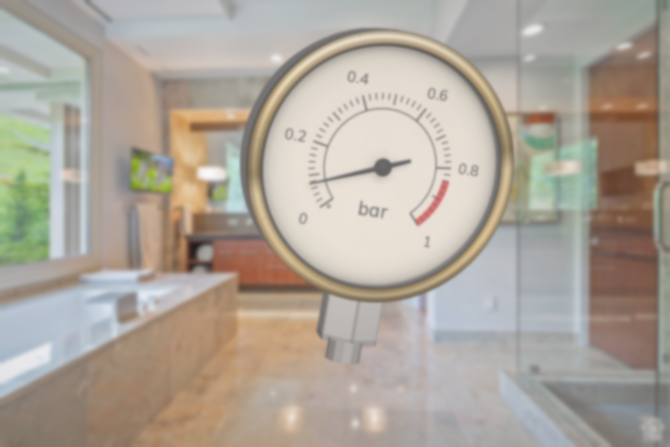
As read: 0.08
